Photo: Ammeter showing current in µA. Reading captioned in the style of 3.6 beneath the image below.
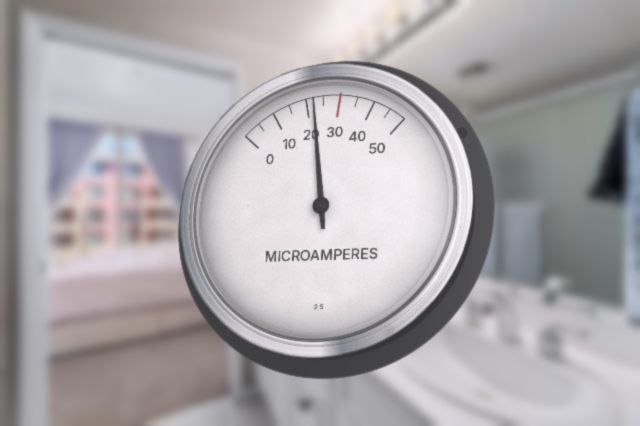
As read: 22.5
